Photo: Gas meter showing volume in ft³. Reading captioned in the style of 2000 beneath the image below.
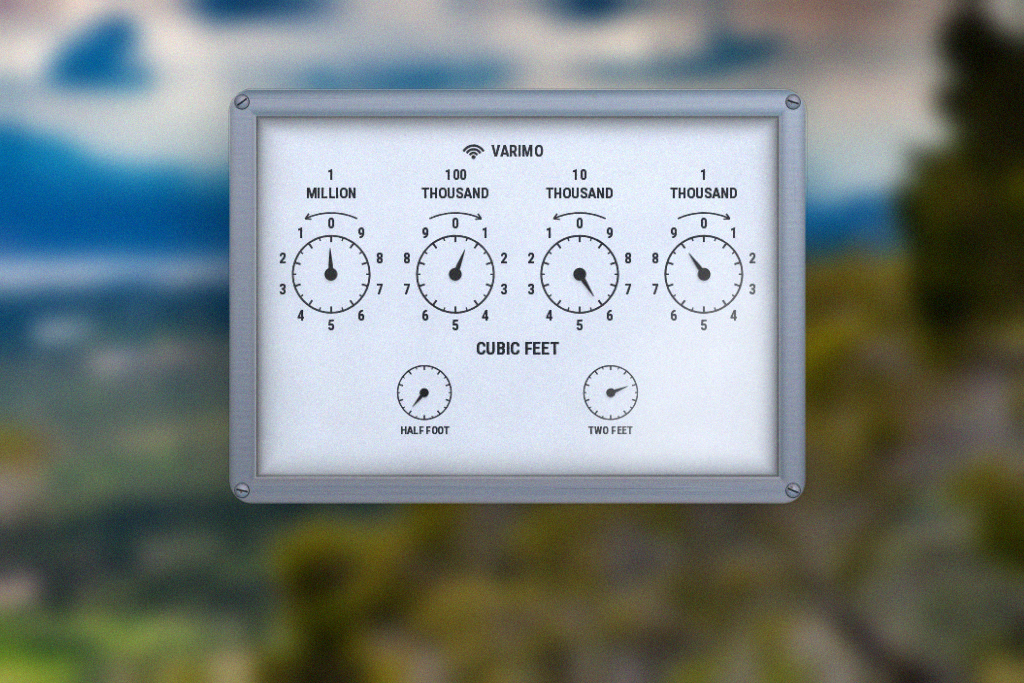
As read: 5900
